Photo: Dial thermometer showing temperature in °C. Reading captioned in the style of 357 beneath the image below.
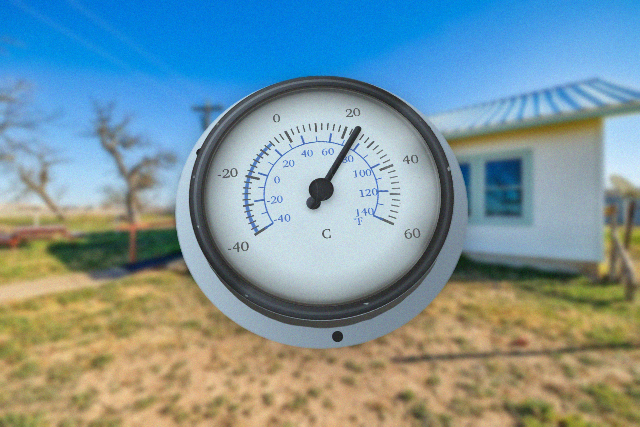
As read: 24
